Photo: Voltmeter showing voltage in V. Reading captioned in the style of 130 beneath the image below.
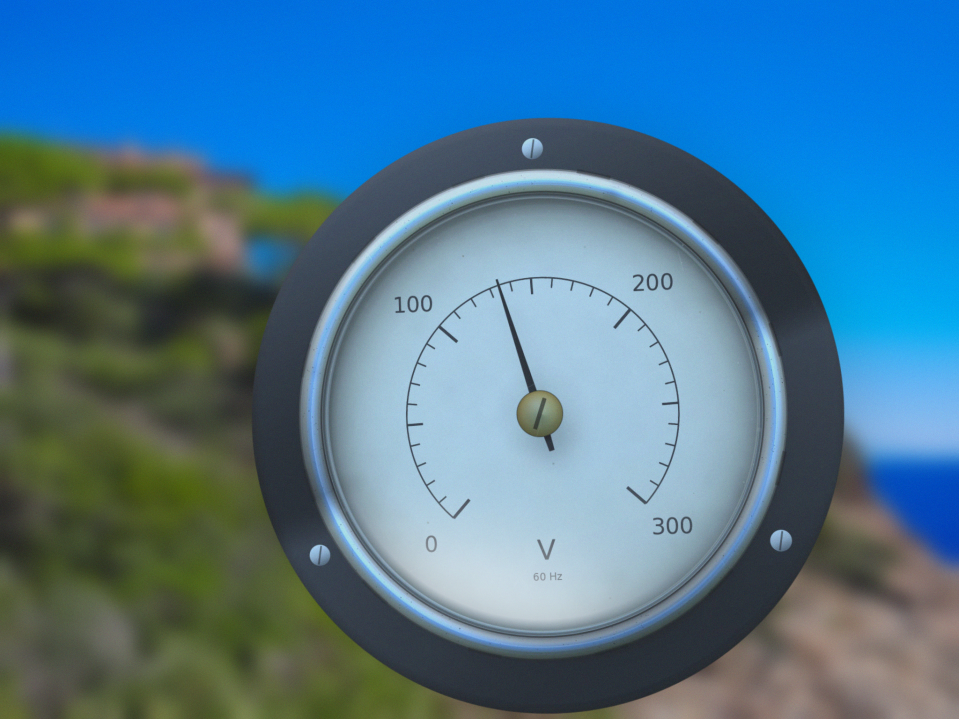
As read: 135
